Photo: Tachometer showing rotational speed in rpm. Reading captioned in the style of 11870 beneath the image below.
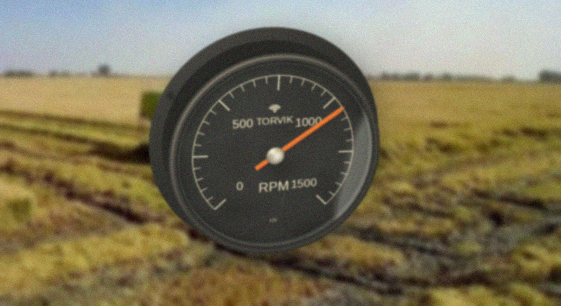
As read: 1050
